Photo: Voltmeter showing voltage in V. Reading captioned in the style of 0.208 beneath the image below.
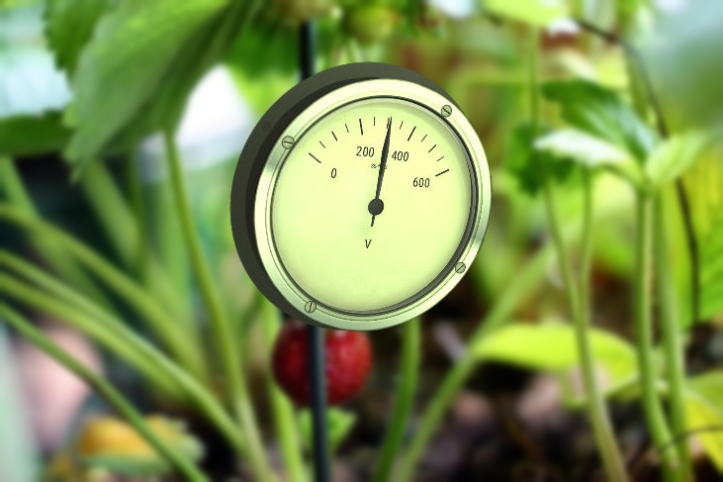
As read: 300
